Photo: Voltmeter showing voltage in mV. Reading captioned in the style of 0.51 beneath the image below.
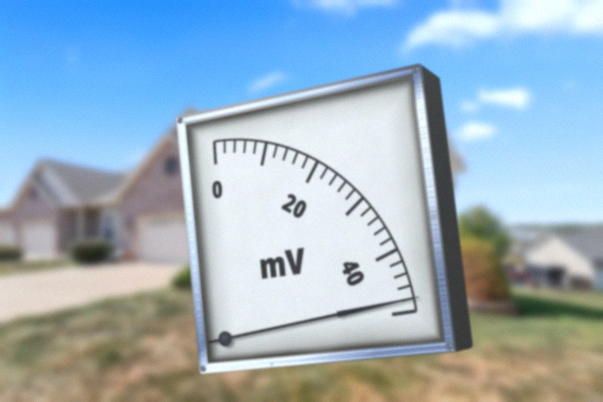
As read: 48
